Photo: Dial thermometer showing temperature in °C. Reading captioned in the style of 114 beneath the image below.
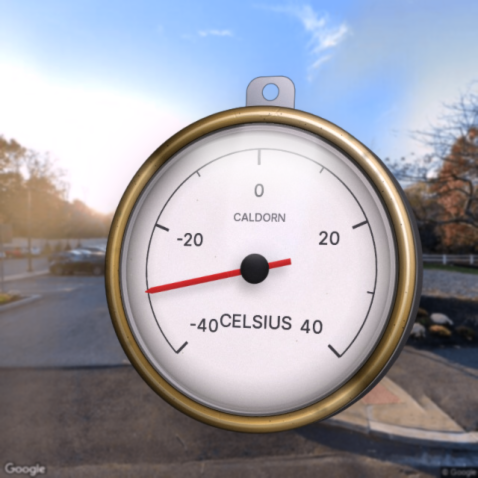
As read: -30
